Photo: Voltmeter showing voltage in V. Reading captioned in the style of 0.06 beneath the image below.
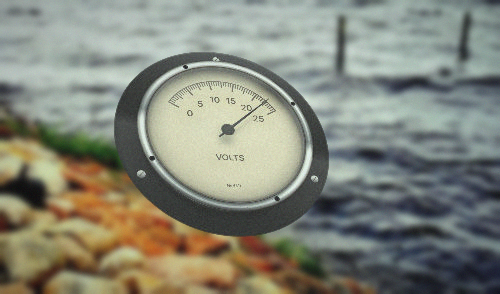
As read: 22.5
